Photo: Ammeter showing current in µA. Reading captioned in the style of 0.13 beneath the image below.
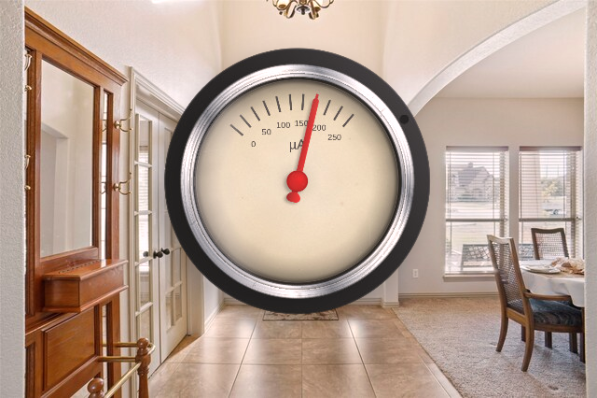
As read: 175
